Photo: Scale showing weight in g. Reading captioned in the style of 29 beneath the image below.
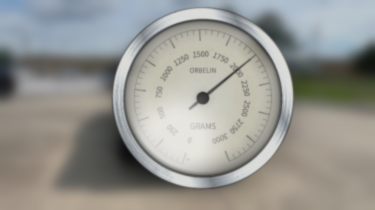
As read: 2000
